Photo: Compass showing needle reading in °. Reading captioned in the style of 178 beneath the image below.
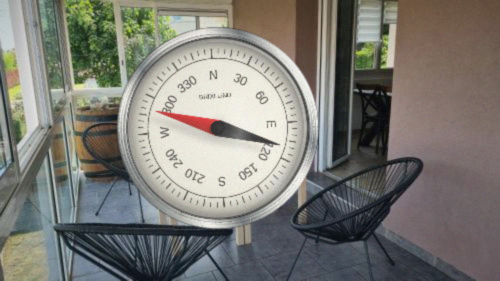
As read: 290
